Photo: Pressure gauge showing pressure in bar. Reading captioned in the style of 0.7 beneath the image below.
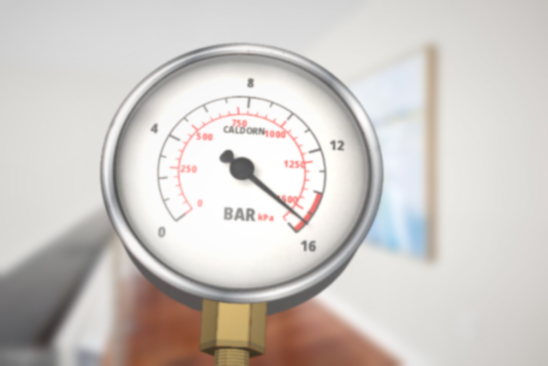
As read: 15.5
